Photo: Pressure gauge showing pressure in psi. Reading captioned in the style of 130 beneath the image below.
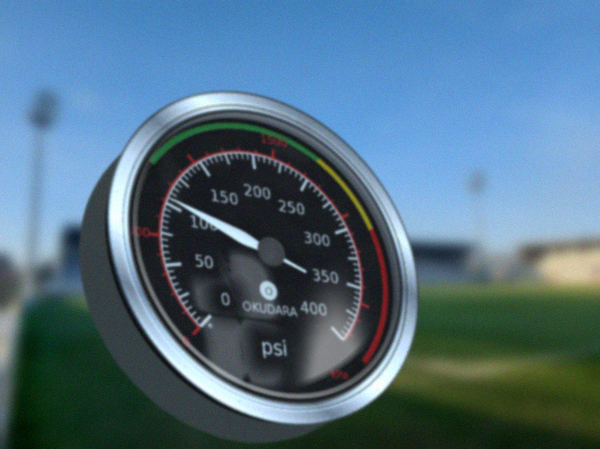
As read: 100
